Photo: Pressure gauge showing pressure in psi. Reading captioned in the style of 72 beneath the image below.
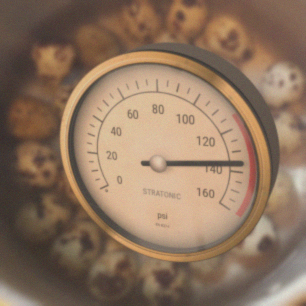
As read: 135
